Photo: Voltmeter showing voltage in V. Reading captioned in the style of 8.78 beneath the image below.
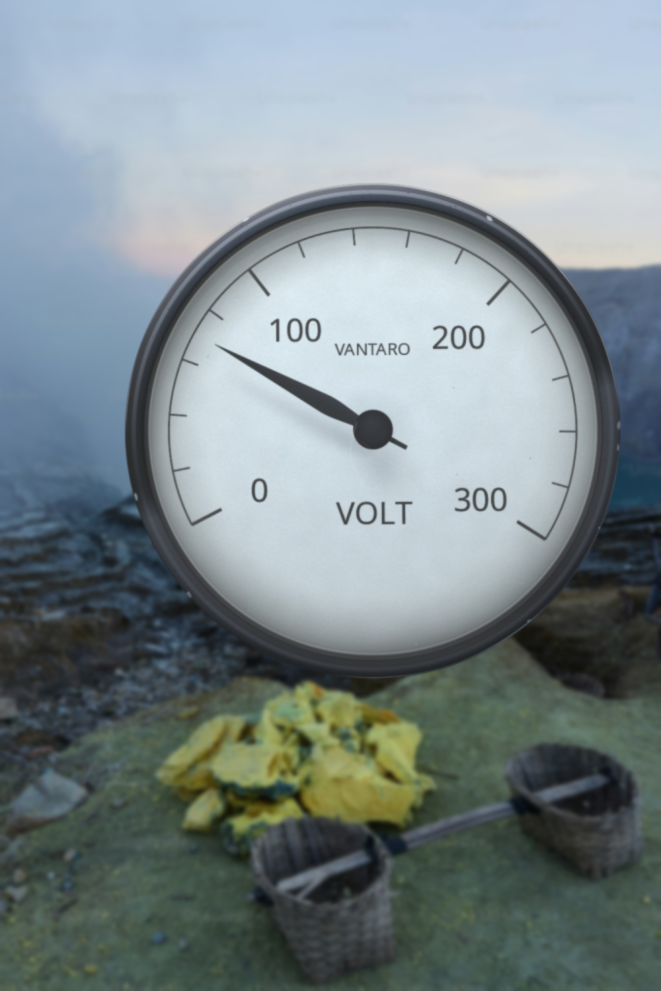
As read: 70
